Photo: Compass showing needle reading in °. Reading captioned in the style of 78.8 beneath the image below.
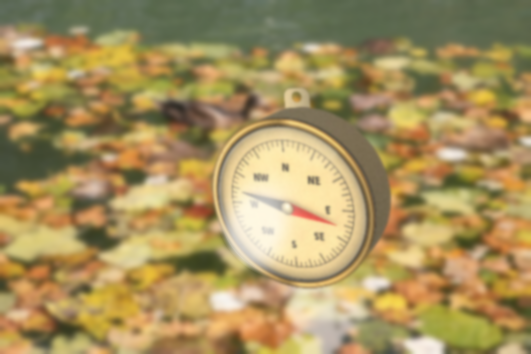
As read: 105
